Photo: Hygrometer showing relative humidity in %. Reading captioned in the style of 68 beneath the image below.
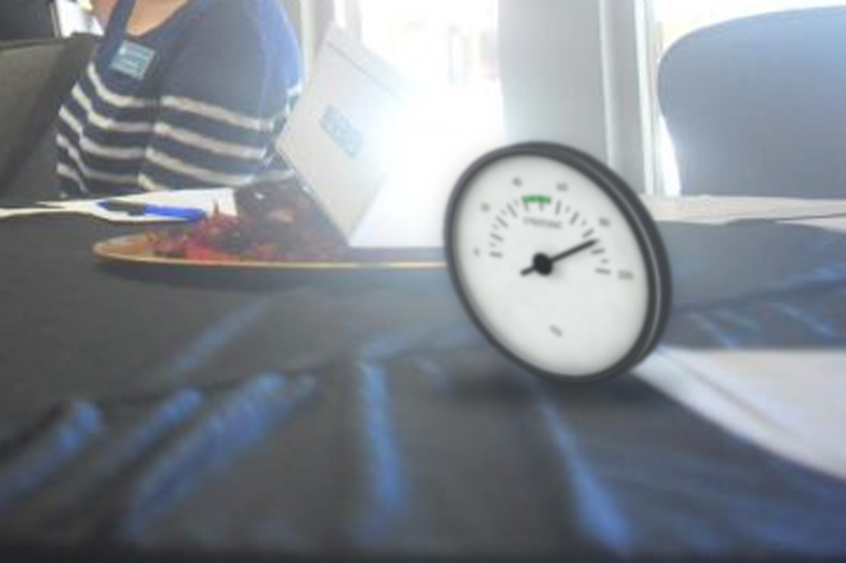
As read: 85
